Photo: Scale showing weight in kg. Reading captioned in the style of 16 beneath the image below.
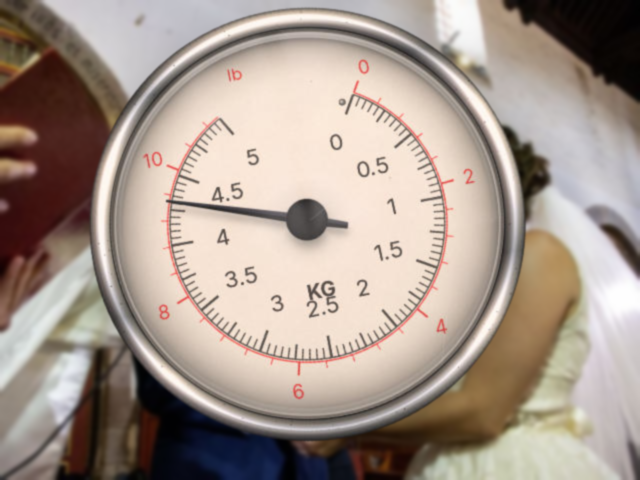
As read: 4.3
